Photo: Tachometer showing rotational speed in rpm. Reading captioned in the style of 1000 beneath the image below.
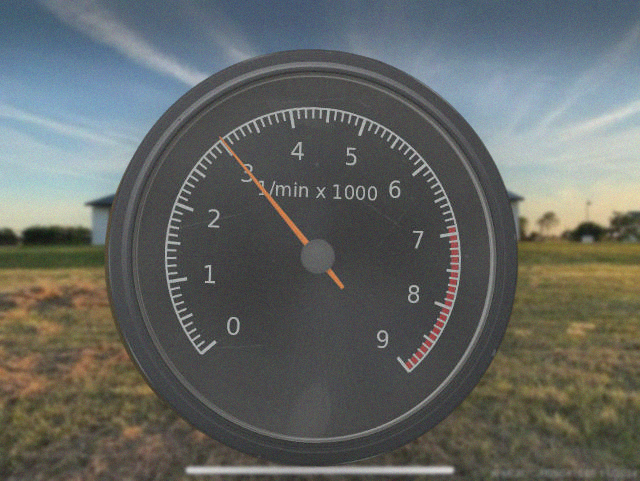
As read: 3000
